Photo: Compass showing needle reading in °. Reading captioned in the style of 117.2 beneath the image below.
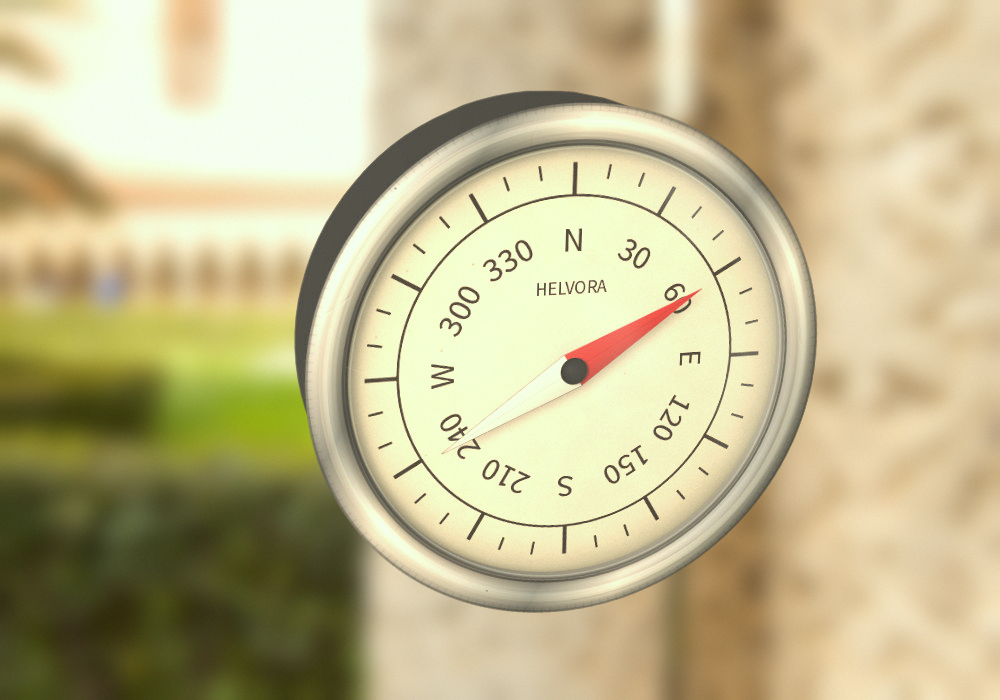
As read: 60
